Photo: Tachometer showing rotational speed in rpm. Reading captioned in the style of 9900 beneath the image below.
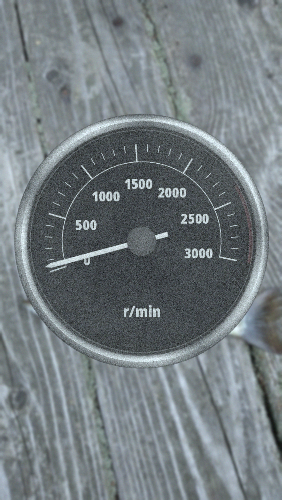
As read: 50
